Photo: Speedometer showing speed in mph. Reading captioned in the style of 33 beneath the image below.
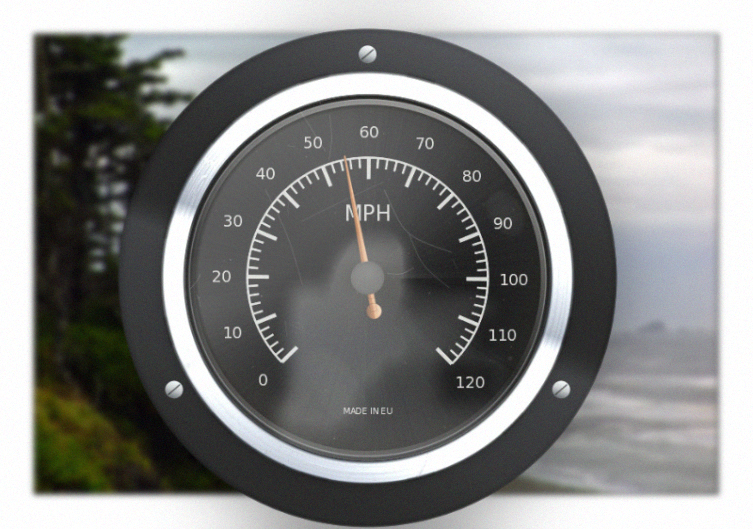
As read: 55
